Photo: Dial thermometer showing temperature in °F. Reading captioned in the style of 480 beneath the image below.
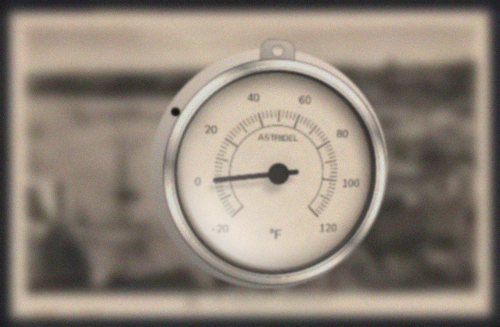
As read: 0
